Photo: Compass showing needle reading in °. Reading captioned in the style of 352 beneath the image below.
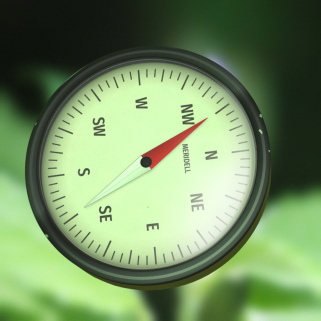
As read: 330
